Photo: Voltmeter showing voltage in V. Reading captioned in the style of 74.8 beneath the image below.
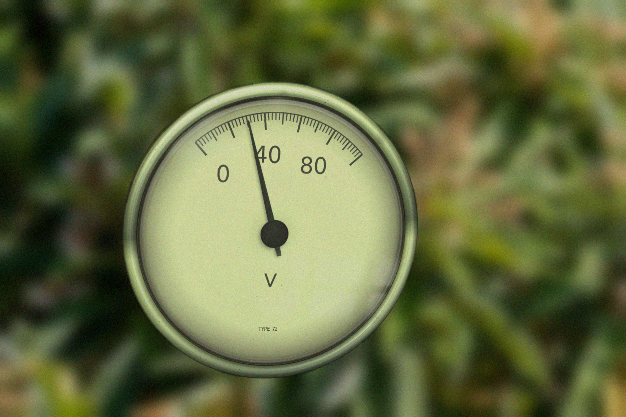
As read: 30
